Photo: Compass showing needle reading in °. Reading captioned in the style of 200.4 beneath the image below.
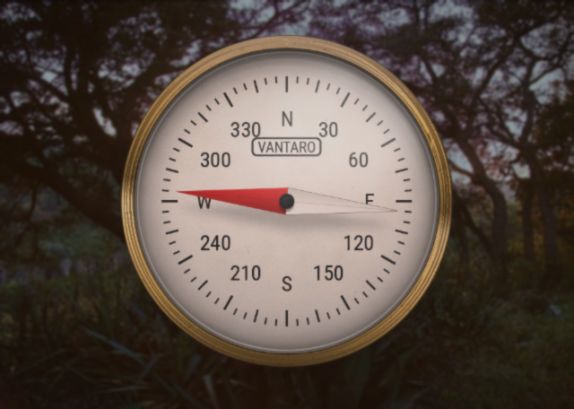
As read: 275
